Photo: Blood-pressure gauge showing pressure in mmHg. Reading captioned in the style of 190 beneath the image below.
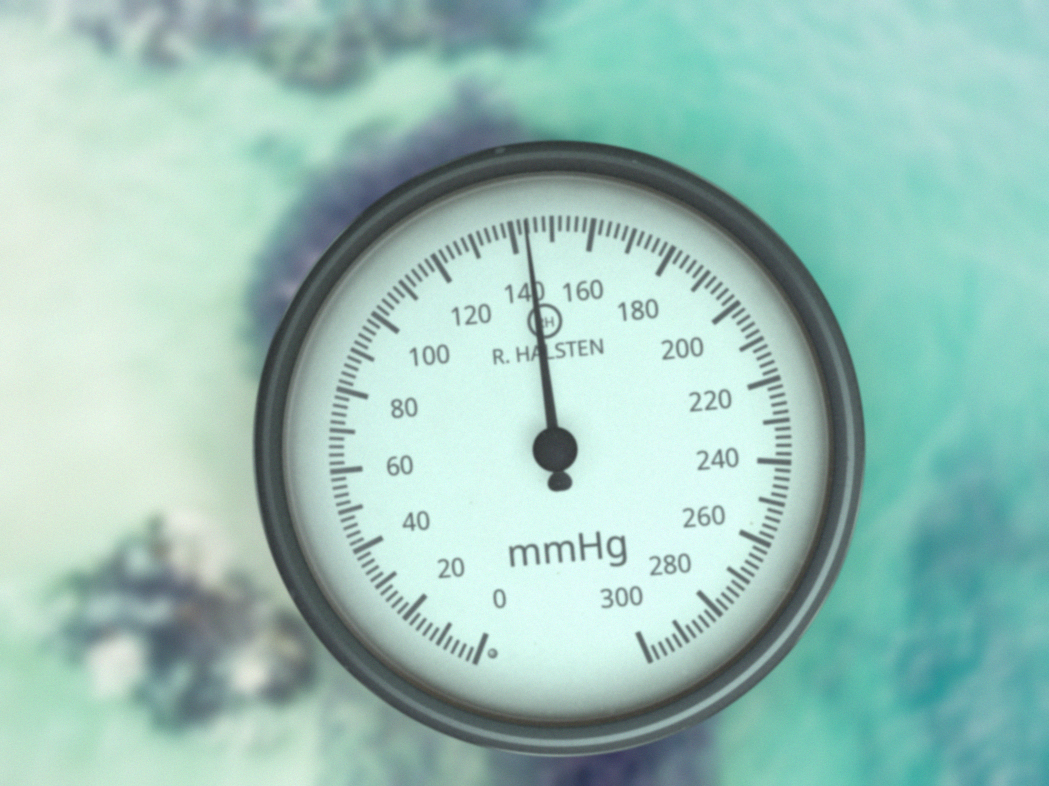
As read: 144
